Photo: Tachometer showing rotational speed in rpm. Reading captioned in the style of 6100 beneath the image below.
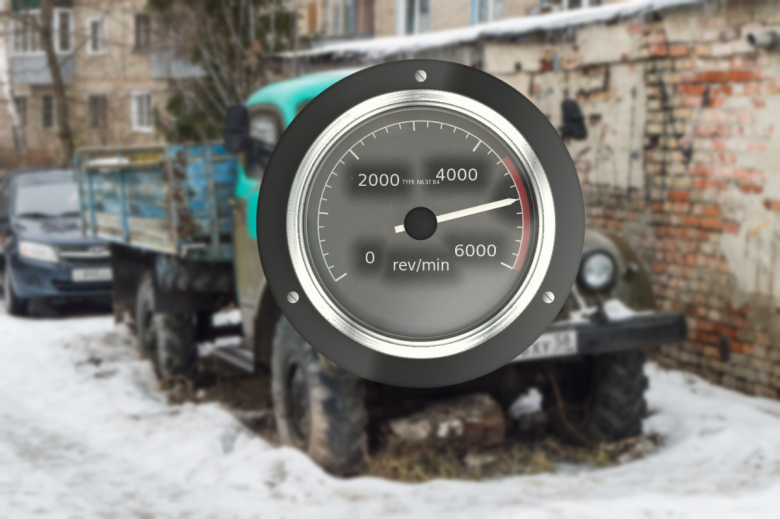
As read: 5000
